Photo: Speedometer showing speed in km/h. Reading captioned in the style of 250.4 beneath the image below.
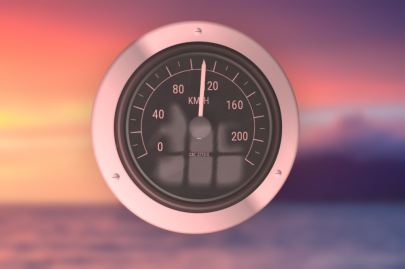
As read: 110
